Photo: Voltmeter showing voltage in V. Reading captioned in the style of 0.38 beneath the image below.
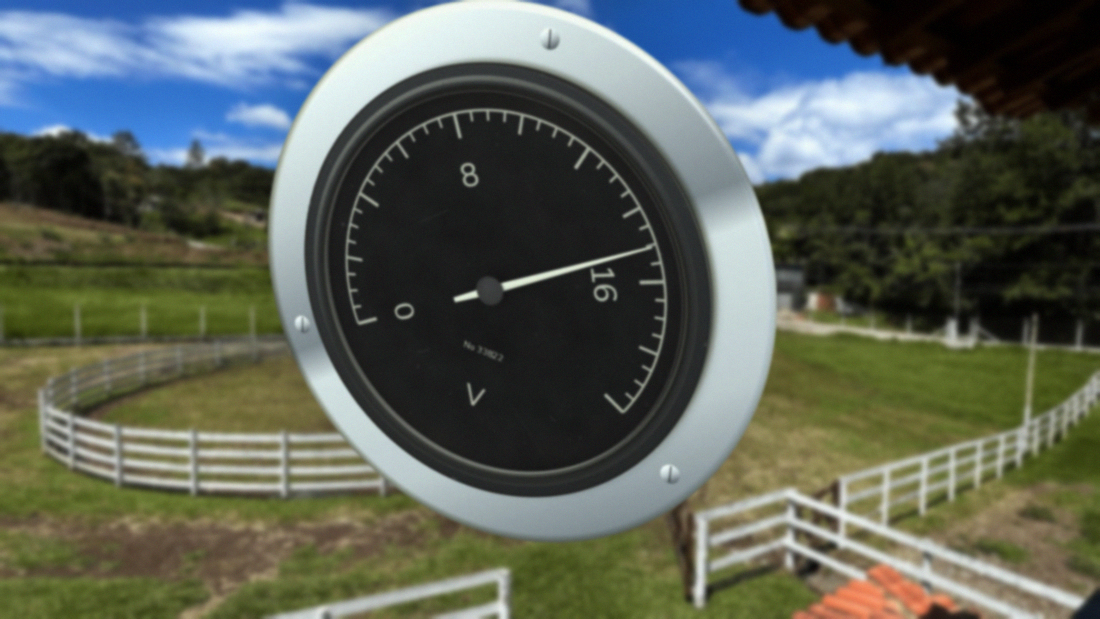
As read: 15
